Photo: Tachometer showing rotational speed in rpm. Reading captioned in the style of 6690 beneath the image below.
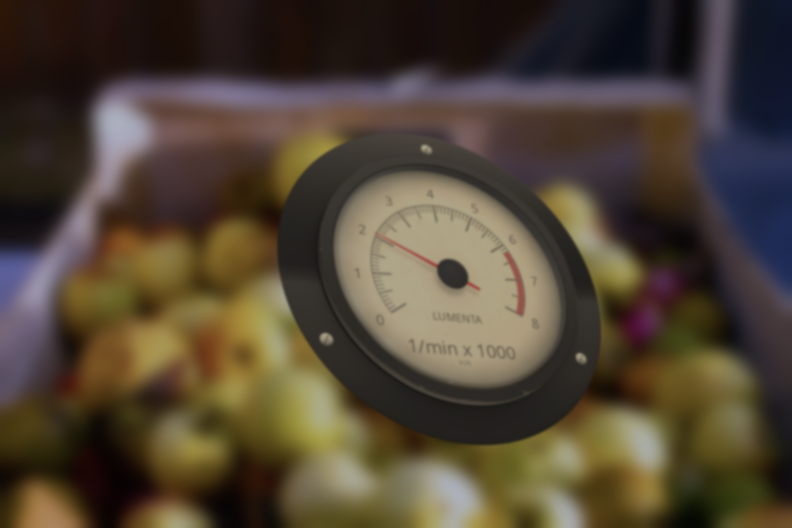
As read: 2000
